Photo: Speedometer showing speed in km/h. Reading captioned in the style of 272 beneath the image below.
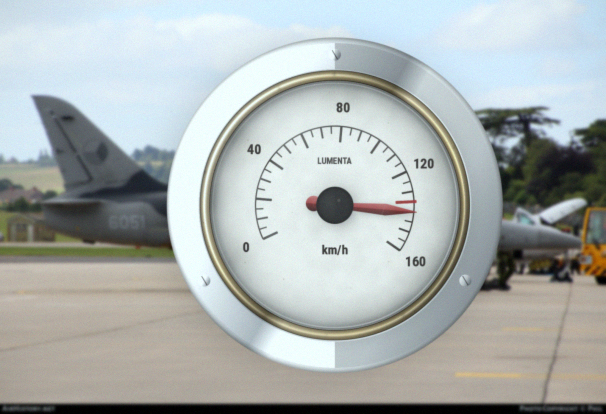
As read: 140
